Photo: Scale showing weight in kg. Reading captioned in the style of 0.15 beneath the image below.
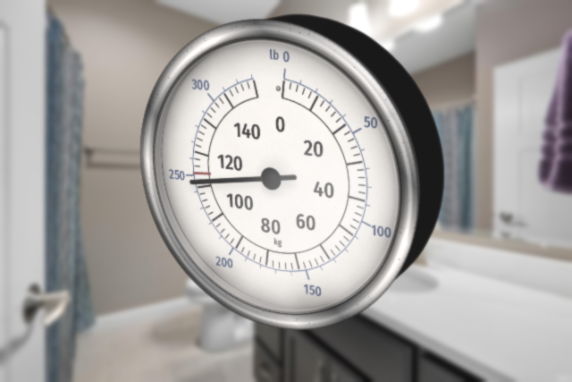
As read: 112
